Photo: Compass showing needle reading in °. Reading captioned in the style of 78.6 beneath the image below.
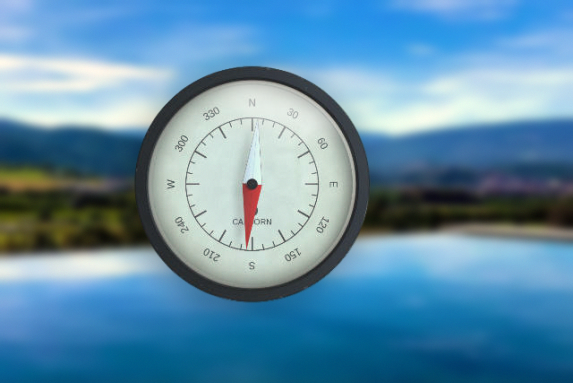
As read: 185
